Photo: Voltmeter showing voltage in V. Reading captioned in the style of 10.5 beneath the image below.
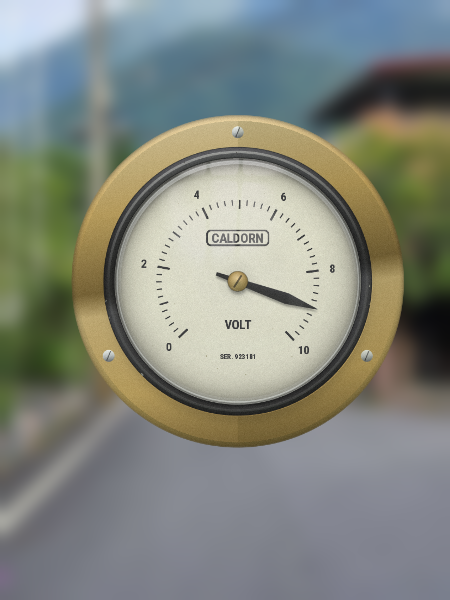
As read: 9
